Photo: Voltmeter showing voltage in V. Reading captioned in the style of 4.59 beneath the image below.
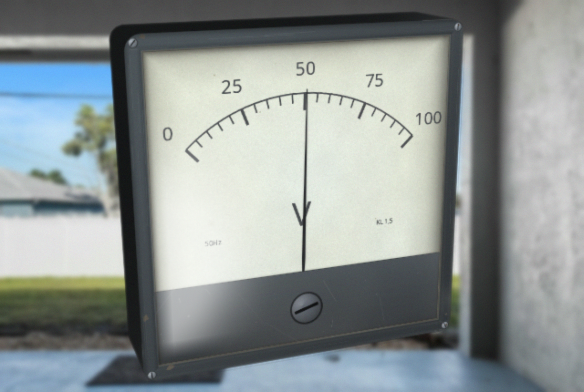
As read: 50
